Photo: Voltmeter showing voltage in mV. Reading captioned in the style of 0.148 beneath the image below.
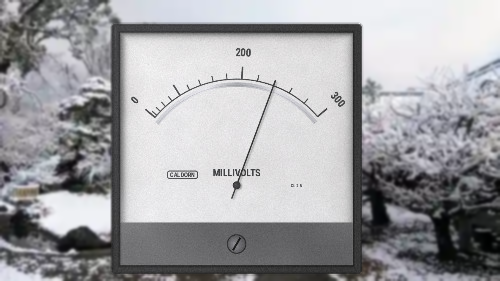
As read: 240
